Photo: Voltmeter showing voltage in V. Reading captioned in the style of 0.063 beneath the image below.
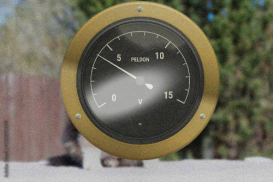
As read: 4
